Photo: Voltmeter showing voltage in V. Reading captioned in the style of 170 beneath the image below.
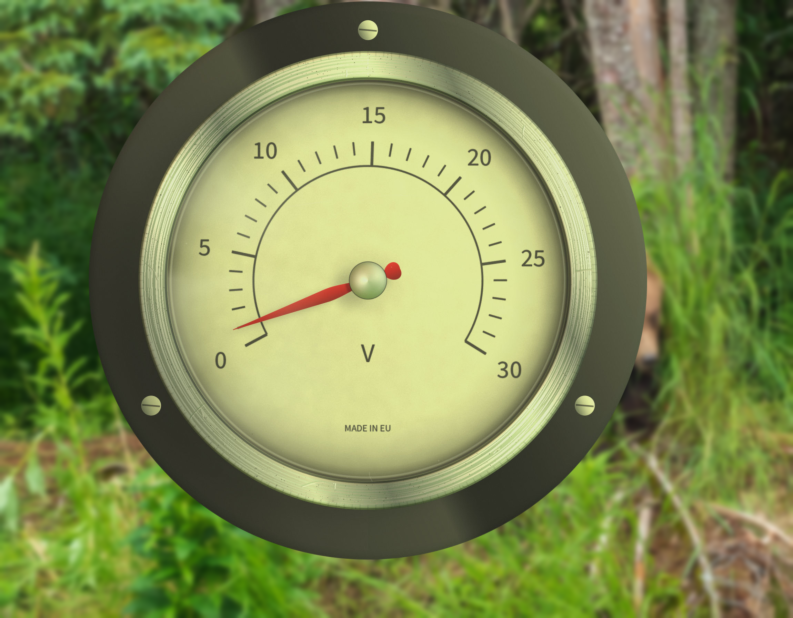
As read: 1
